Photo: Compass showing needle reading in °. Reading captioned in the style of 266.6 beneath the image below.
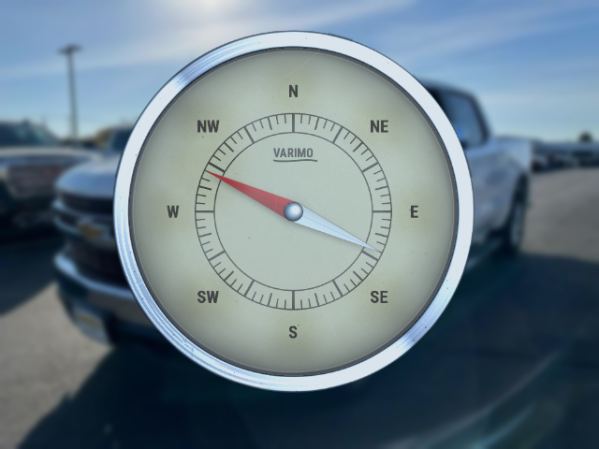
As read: 295
